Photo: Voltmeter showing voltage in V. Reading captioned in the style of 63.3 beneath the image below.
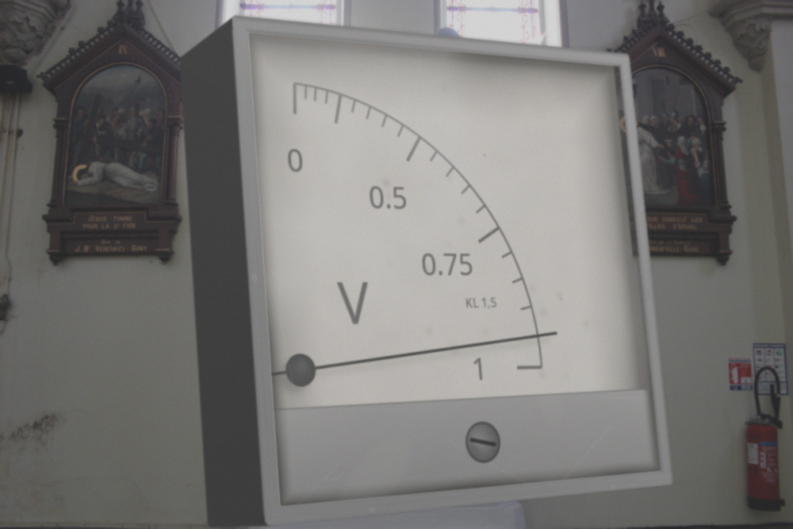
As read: 0.95
